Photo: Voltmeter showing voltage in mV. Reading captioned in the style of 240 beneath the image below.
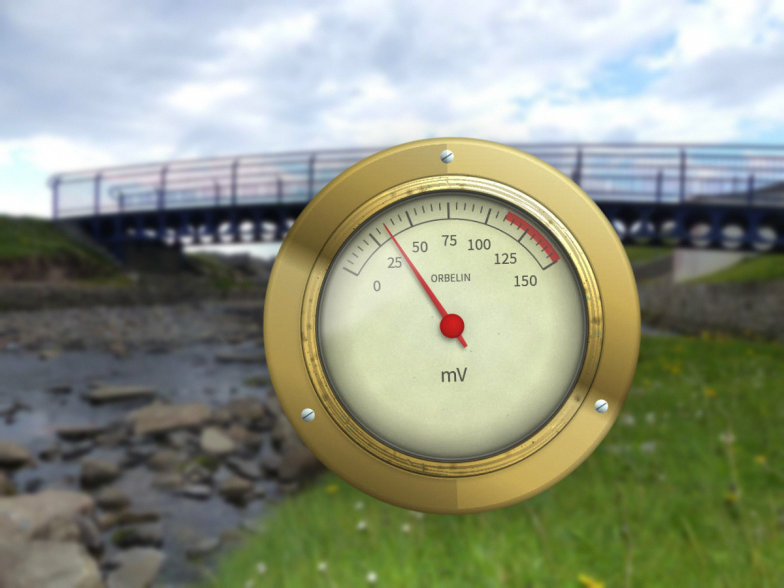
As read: 35
